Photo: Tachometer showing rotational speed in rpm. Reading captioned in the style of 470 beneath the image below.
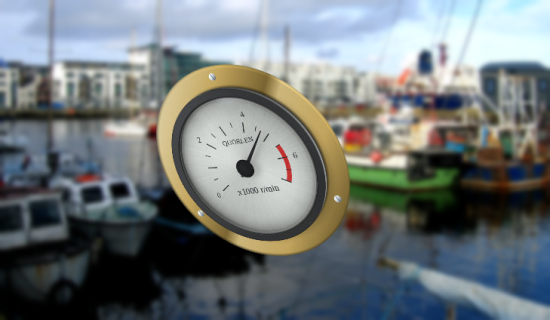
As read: 4750
